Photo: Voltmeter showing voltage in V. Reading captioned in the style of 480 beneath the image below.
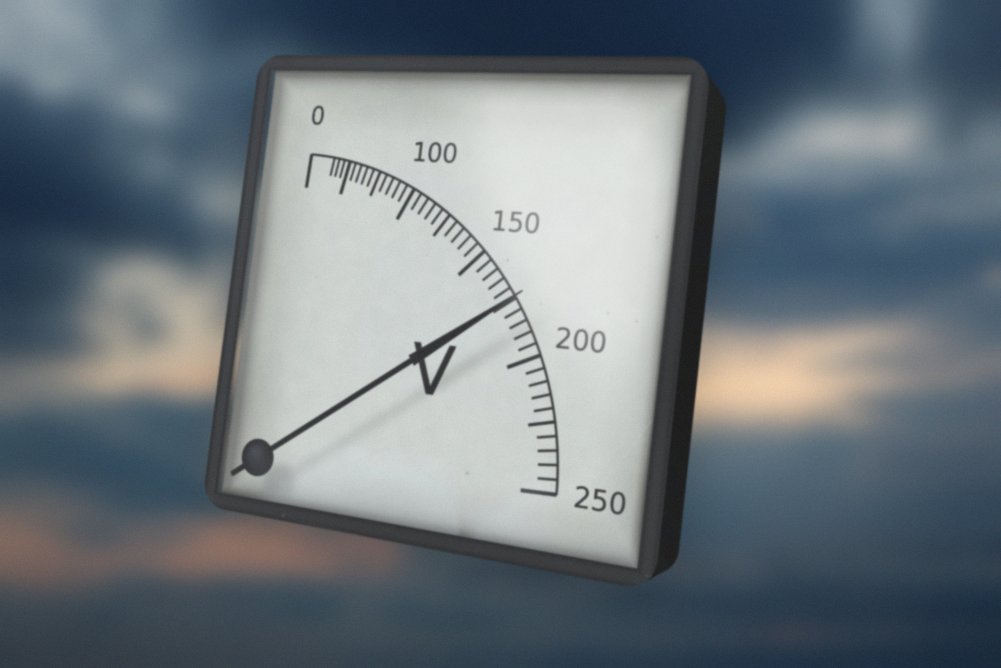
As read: 175
